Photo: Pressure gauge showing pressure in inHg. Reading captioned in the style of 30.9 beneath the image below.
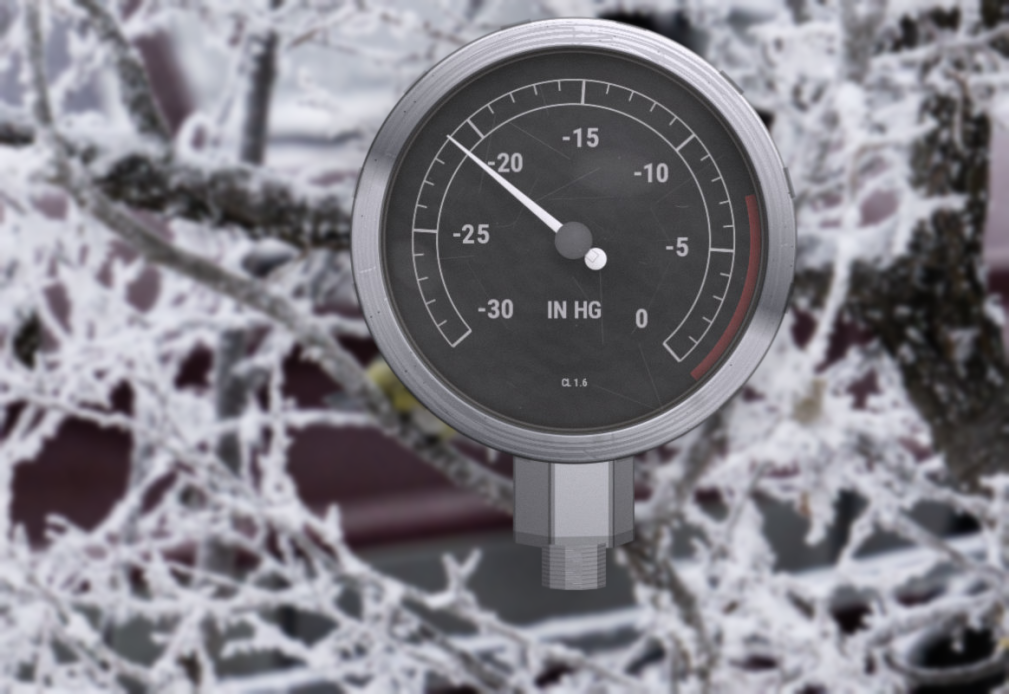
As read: -21
